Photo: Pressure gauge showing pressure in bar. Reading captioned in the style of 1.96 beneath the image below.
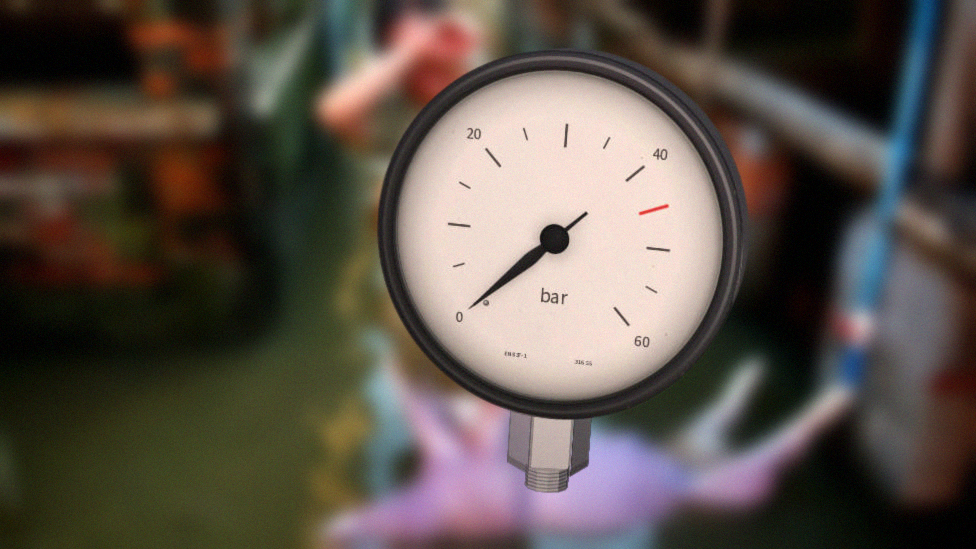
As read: 0
